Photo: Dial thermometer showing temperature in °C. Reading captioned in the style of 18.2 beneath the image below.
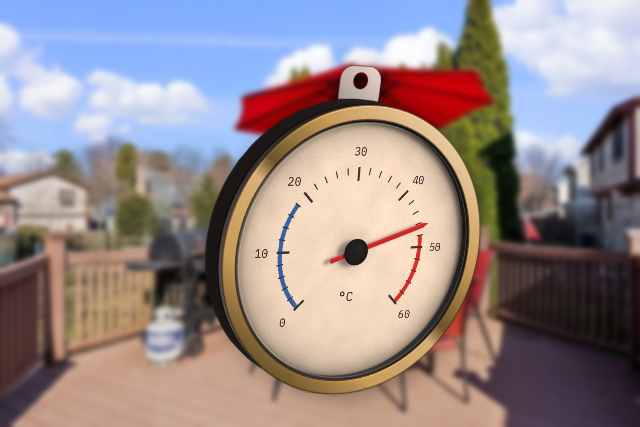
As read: 46
